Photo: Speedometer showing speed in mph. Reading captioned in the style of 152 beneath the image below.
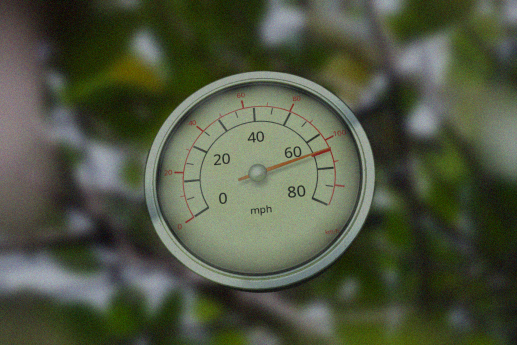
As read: 65
